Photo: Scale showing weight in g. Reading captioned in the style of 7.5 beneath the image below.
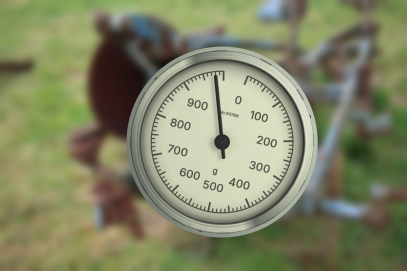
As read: 980
